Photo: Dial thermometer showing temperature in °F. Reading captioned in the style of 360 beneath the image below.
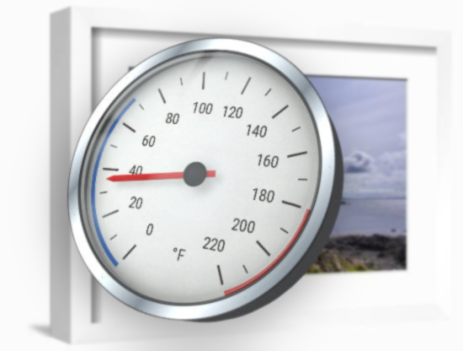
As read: 35
